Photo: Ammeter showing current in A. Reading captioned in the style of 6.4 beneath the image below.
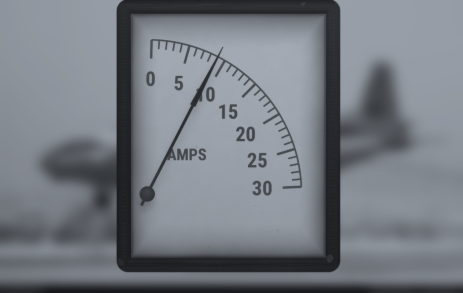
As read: 9
